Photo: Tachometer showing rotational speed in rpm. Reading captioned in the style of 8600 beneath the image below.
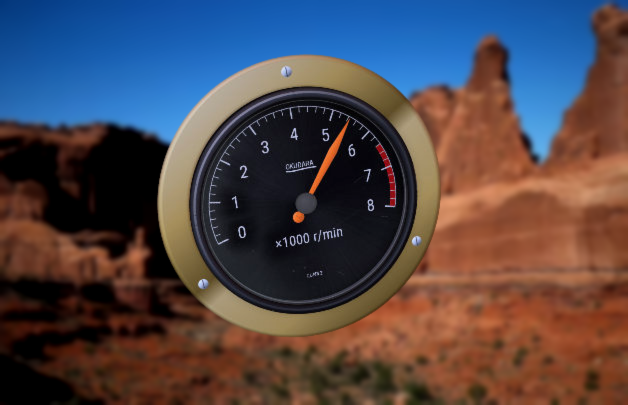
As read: 5400
